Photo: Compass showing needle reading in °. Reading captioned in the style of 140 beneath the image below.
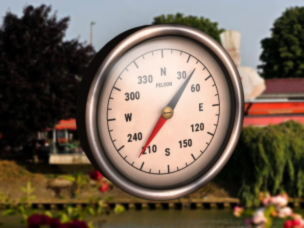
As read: 220
